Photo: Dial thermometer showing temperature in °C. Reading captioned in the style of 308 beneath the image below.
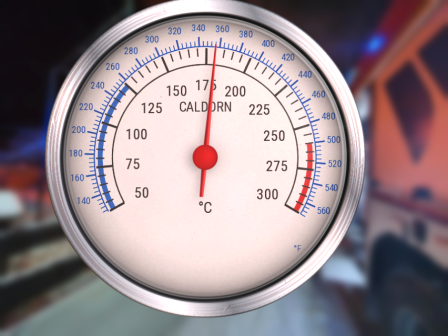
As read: 180
